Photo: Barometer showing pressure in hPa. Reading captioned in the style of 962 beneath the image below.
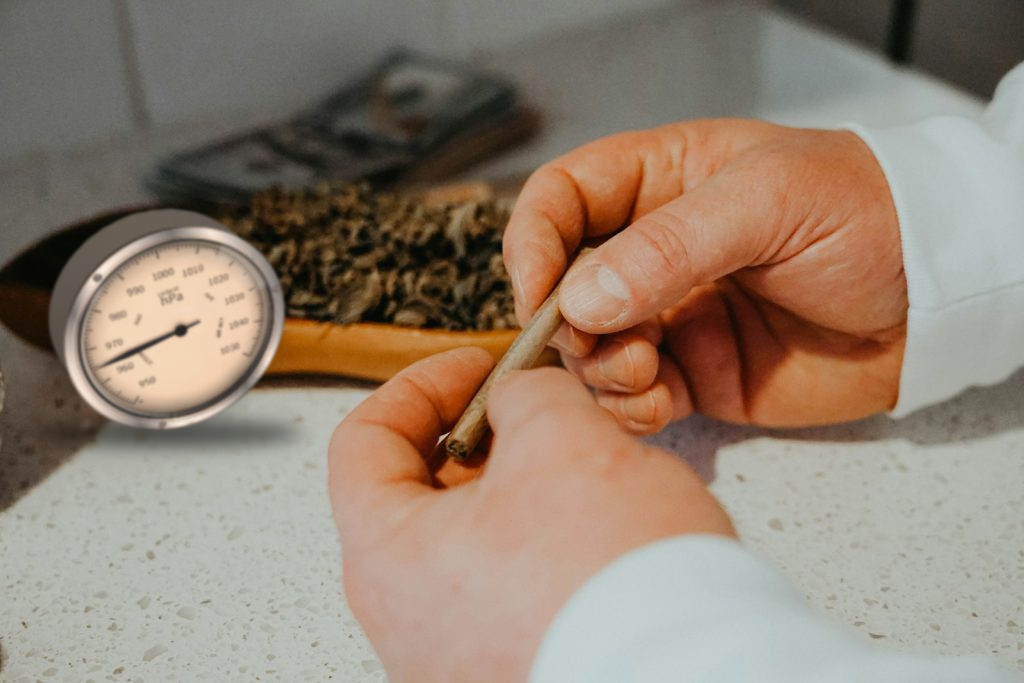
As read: 965
